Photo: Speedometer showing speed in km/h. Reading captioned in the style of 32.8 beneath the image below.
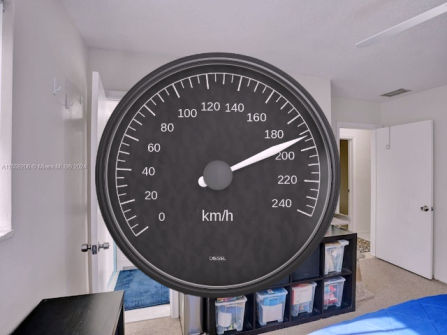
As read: 192.5
